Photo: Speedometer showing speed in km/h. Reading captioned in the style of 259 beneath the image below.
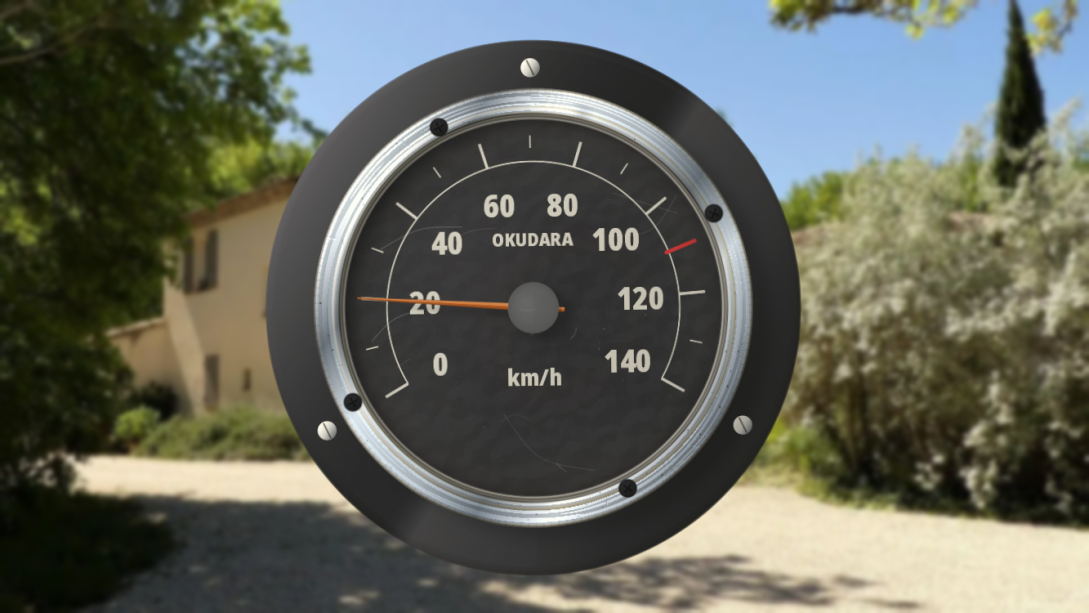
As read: 20
